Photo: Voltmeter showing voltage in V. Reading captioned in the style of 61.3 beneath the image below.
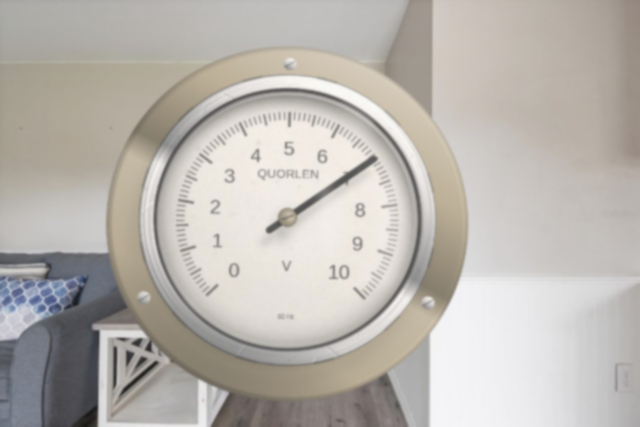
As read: 7
